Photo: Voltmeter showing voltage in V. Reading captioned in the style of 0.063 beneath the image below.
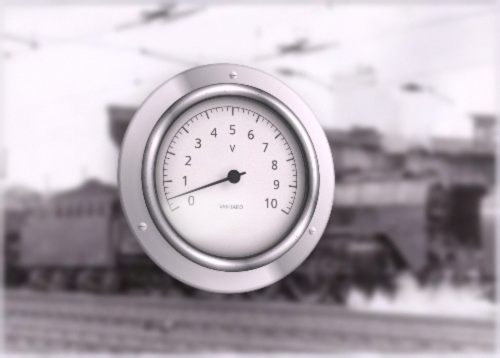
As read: 0.4
